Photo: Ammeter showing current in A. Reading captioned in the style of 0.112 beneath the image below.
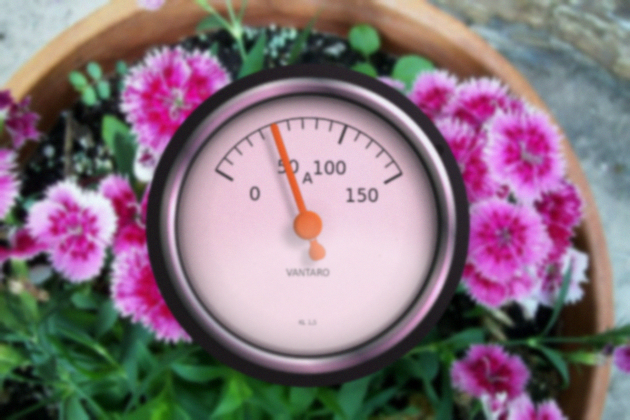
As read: 50
